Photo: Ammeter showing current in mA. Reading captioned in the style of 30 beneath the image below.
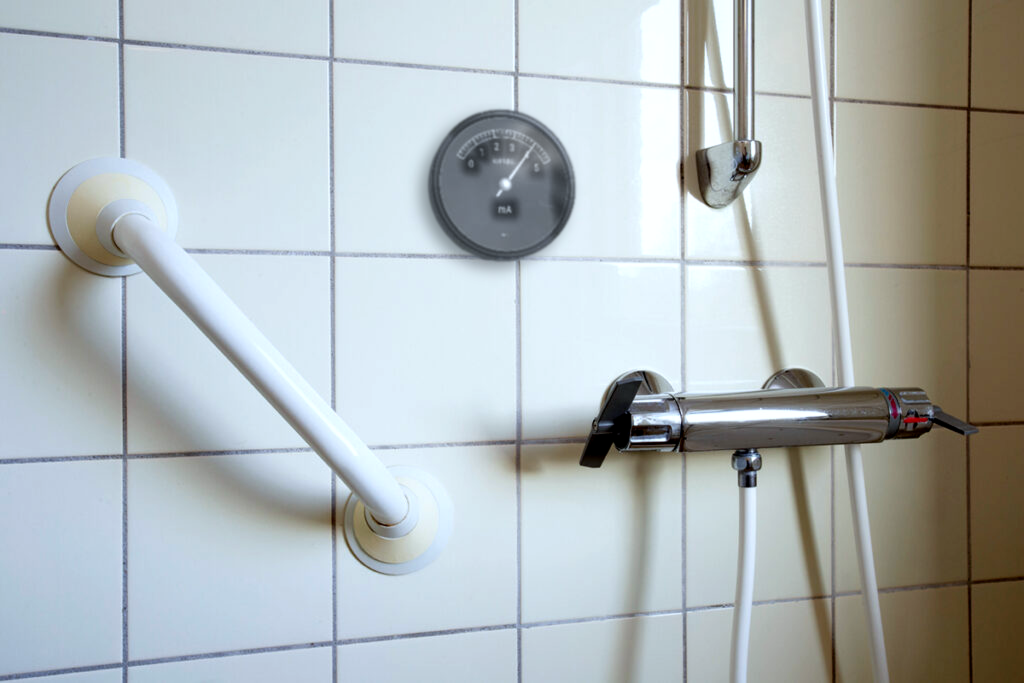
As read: 4
